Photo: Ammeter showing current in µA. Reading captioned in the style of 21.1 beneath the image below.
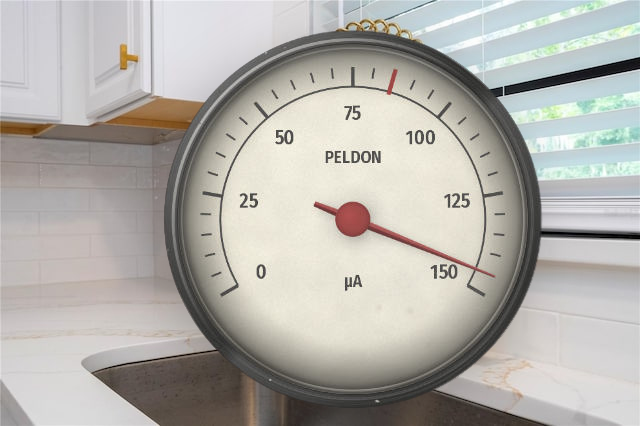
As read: 145
